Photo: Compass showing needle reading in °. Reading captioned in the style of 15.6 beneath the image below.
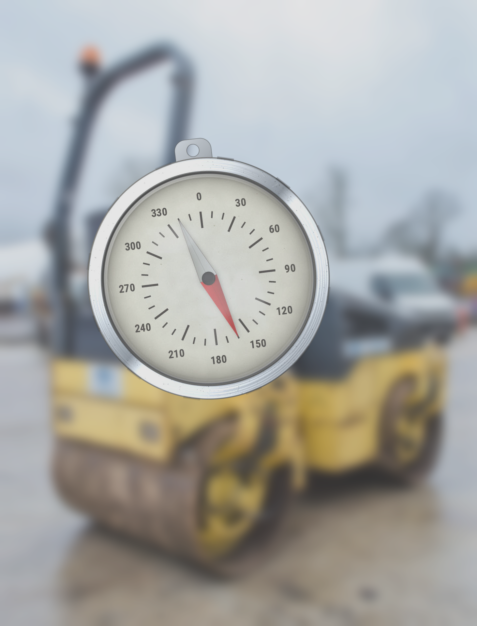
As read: 160
